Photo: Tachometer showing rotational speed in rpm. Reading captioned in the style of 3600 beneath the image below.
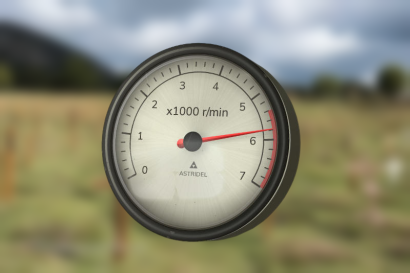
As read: 5800
